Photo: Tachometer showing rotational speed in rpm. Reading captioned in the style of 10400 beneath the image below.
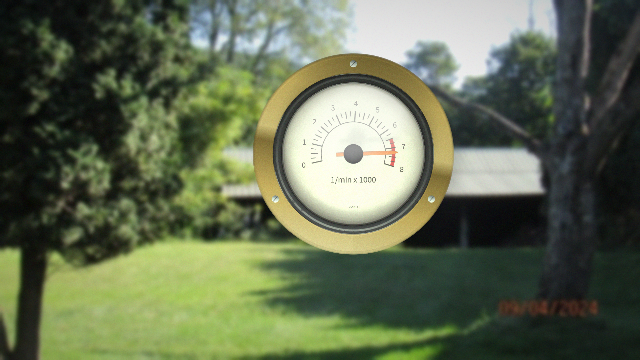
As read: 7250
